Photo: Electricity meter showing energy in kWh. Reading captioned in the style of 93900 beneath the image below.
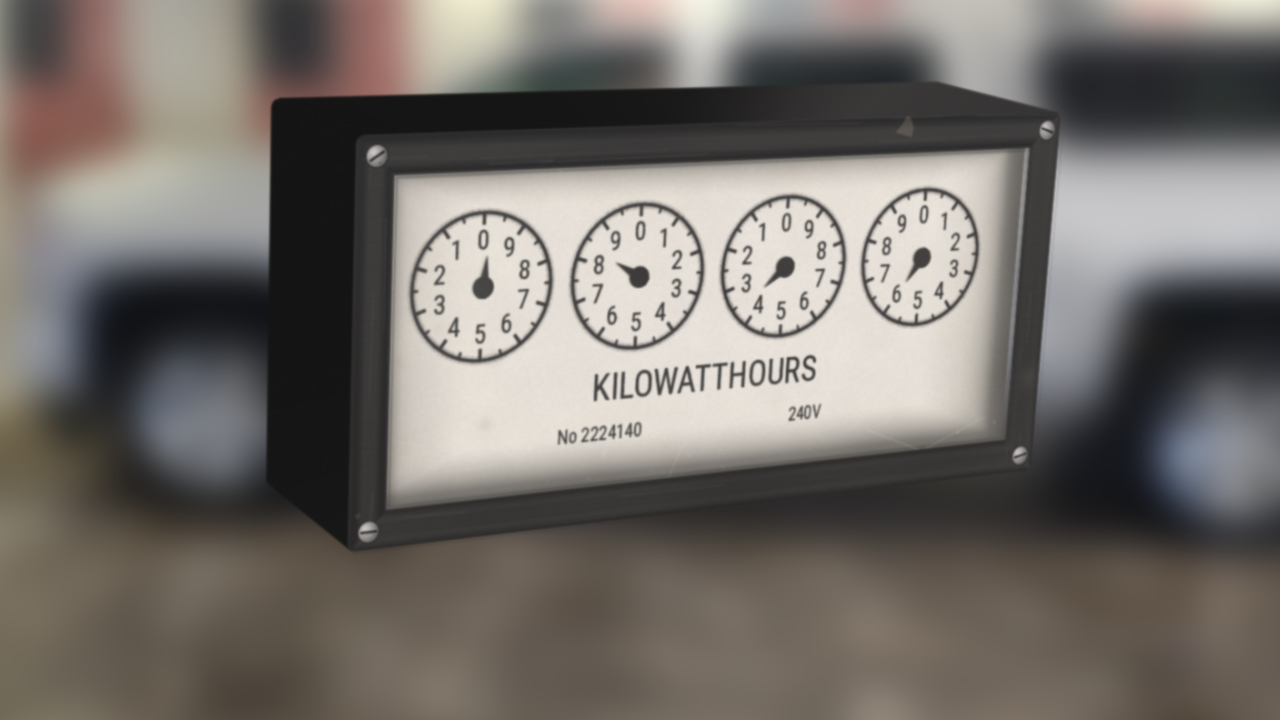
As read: 9836
